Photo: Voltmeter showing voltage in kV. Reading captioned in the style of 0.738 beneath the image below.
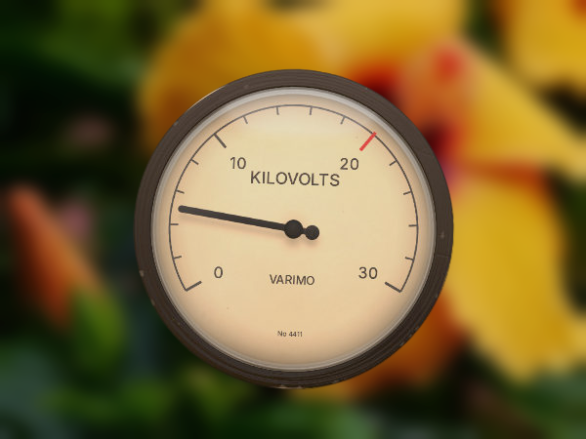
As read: 5
